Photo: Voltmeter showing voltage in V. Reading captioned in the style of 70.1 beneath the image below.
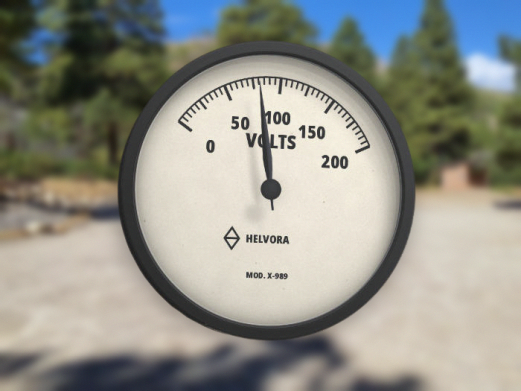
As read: 80
